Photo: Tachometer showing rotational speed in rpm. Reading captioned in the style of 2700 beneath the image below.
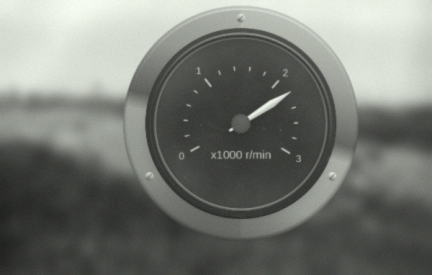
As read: 2200
